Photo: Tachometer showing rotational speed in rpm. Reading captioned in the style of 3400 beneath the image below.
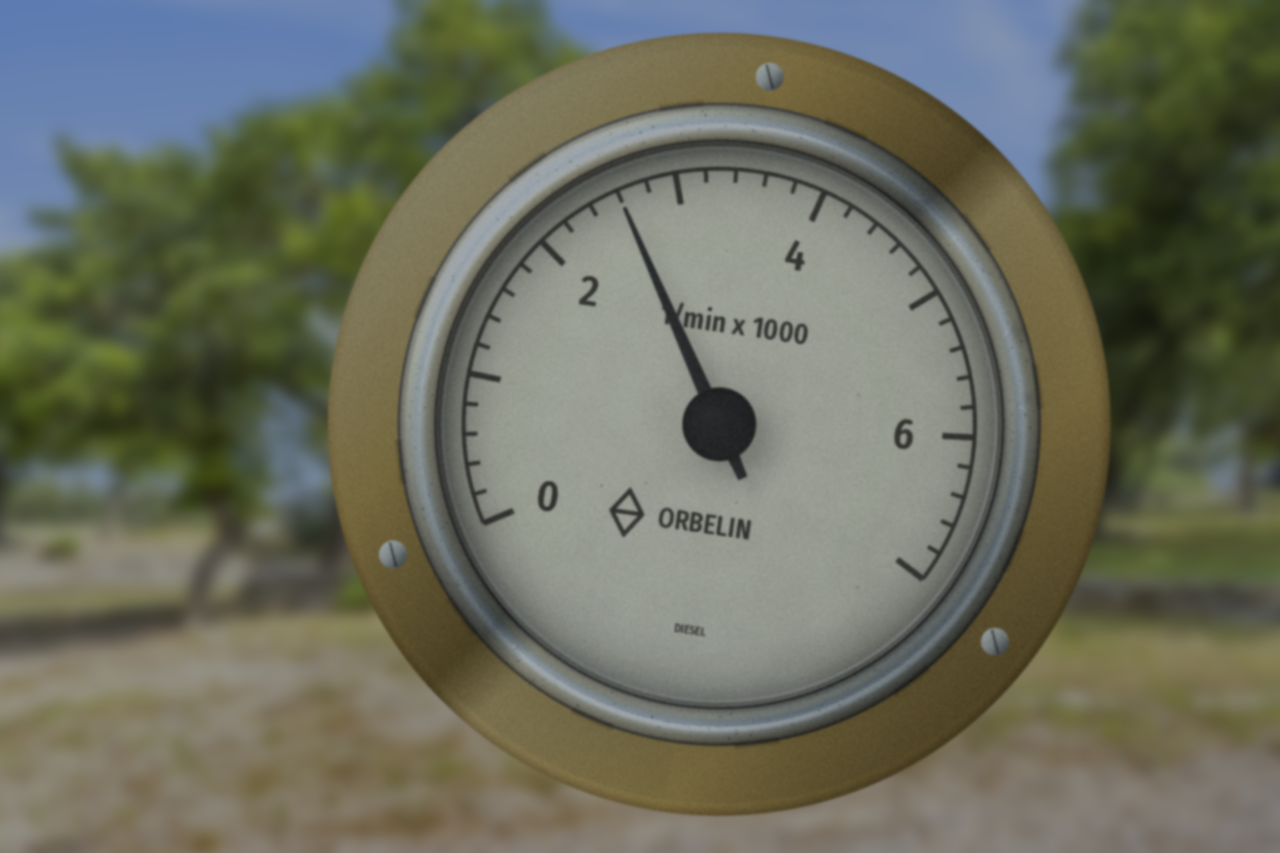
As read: 2600
